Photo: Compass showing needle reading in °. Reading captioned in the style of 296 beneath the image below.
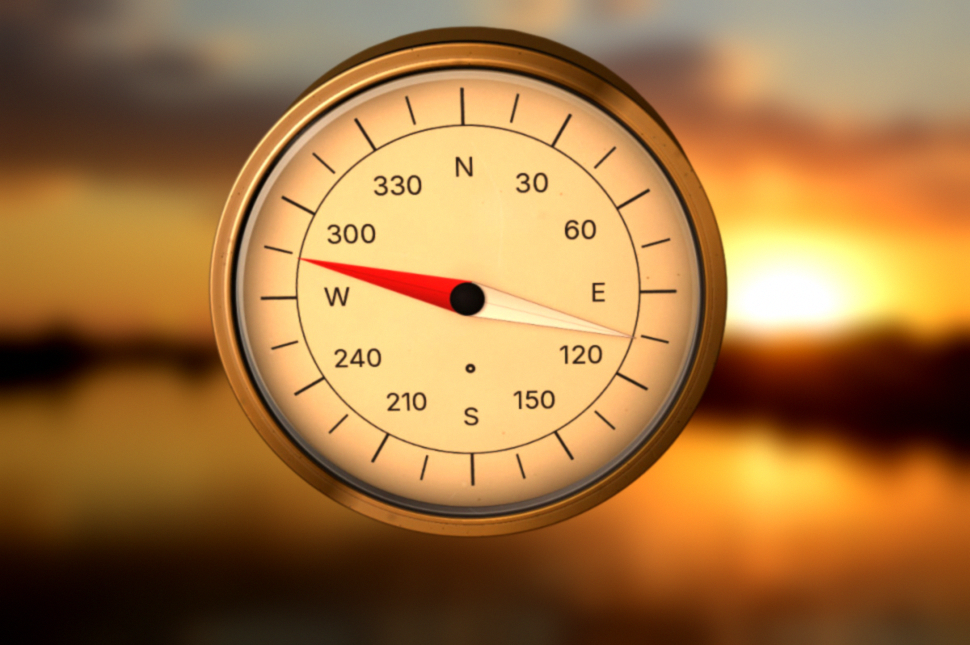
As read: 285
